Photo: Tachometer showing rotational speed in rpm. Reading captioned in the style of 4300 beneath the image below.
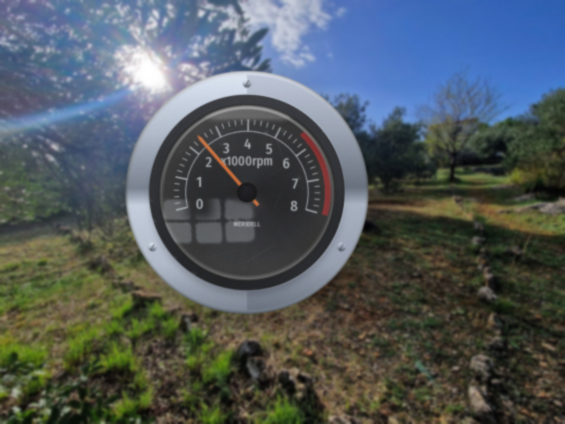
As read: 2400
